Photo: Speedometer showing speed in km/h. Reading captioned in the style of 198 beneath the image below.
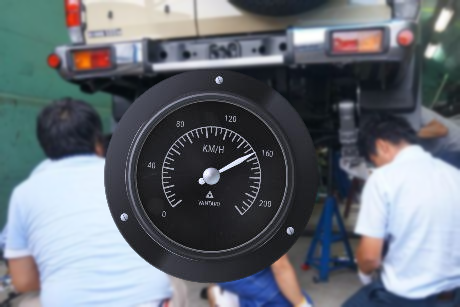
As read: 155
